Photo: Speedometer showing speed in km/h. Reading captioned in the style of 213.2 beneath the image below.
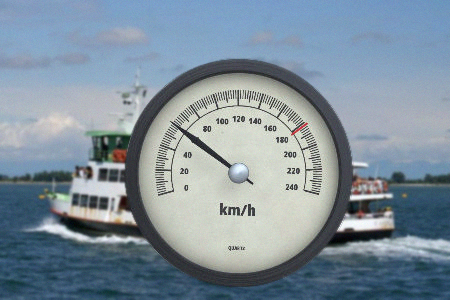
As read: 60
